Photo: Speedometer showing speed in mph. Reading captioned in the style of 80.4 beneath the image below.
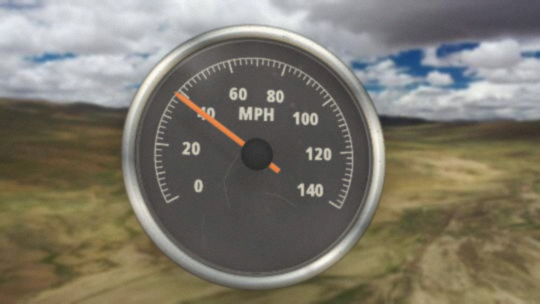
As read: 38
